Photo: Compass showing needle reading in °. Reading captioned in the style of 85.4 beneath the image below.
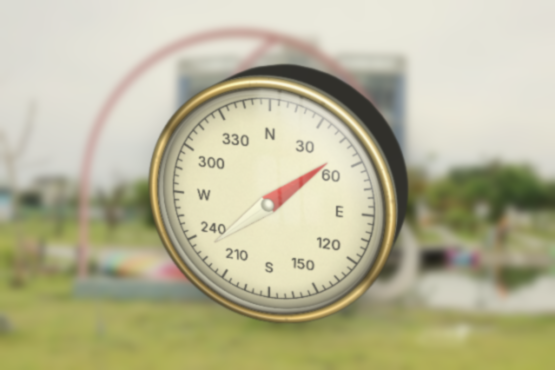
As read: 50
